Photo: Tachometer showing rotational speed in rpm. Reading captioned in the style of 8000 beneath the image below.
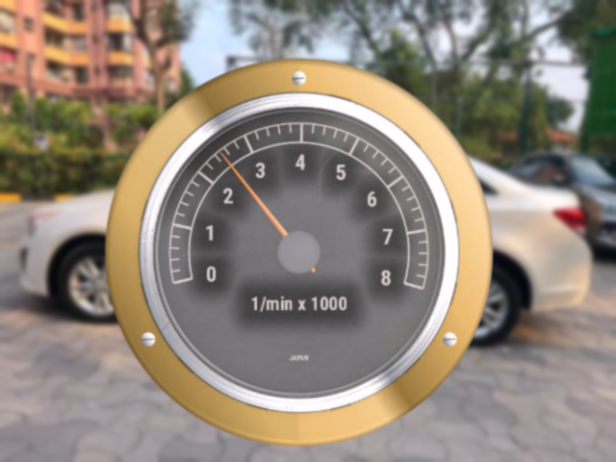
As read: 2500
